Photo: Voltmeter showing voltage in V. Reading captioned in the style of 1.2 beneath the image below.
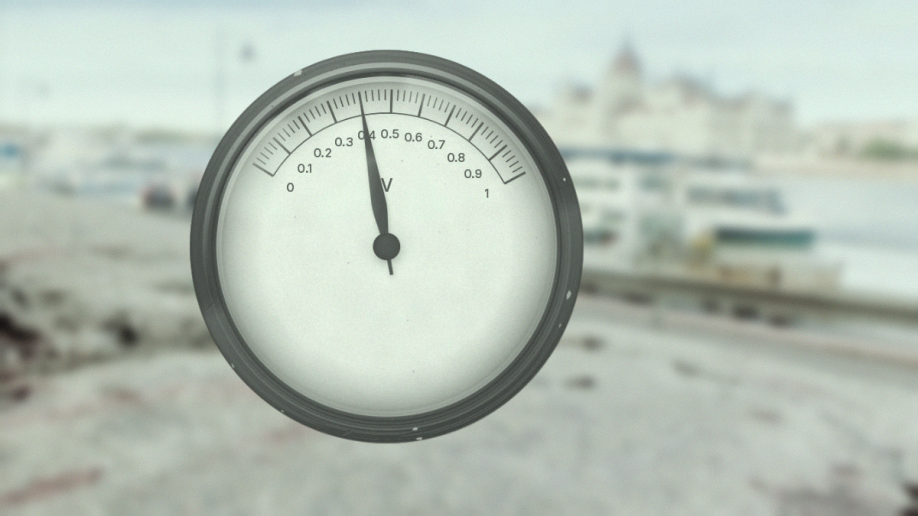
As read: 0.4
